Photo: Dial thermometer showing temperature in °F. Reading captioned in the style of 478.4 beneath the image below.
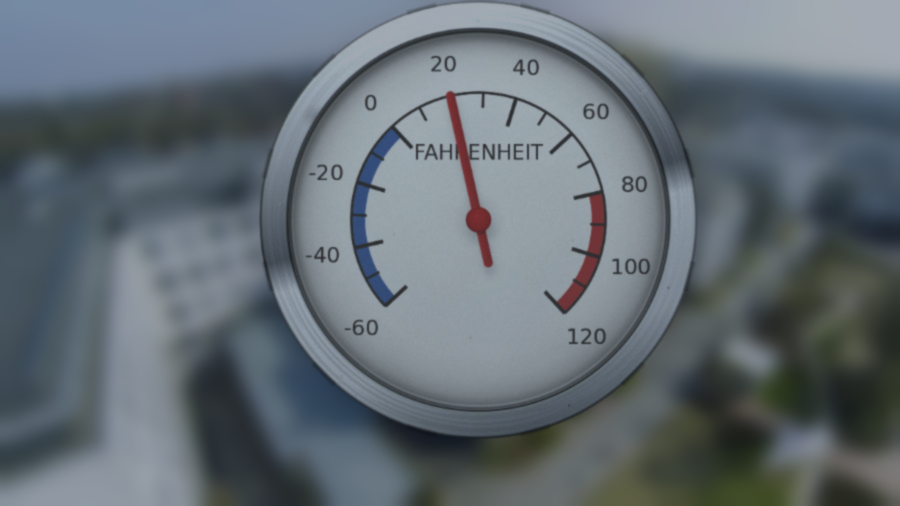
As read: 20
